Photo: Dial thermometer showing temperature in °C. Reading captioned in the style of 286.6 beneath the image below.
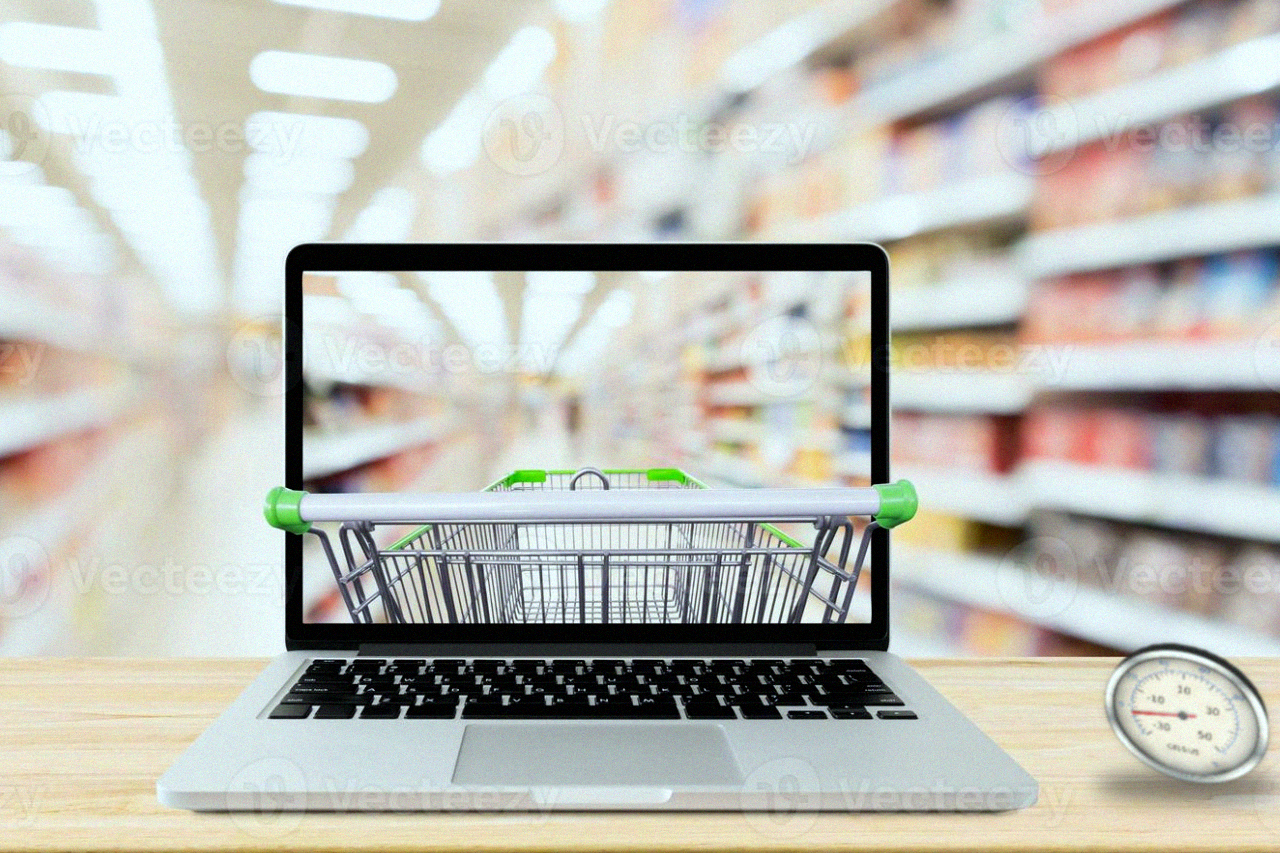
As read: -20
